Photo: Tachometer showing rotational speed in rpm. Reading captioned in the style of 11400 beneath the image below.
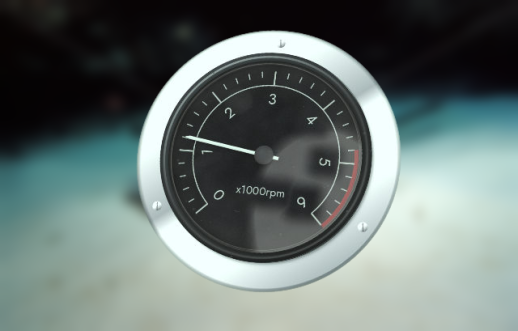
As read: 1200
